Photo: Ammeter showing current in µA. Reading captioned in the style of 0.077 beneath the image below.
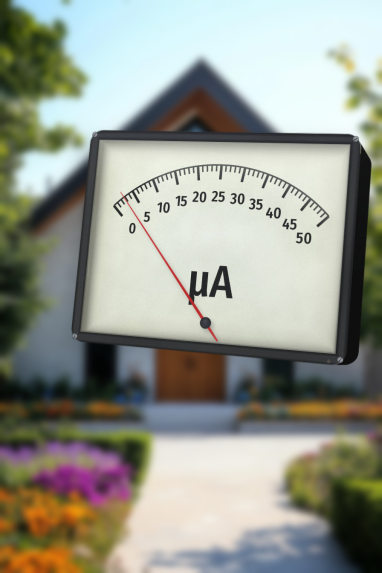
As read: 3
